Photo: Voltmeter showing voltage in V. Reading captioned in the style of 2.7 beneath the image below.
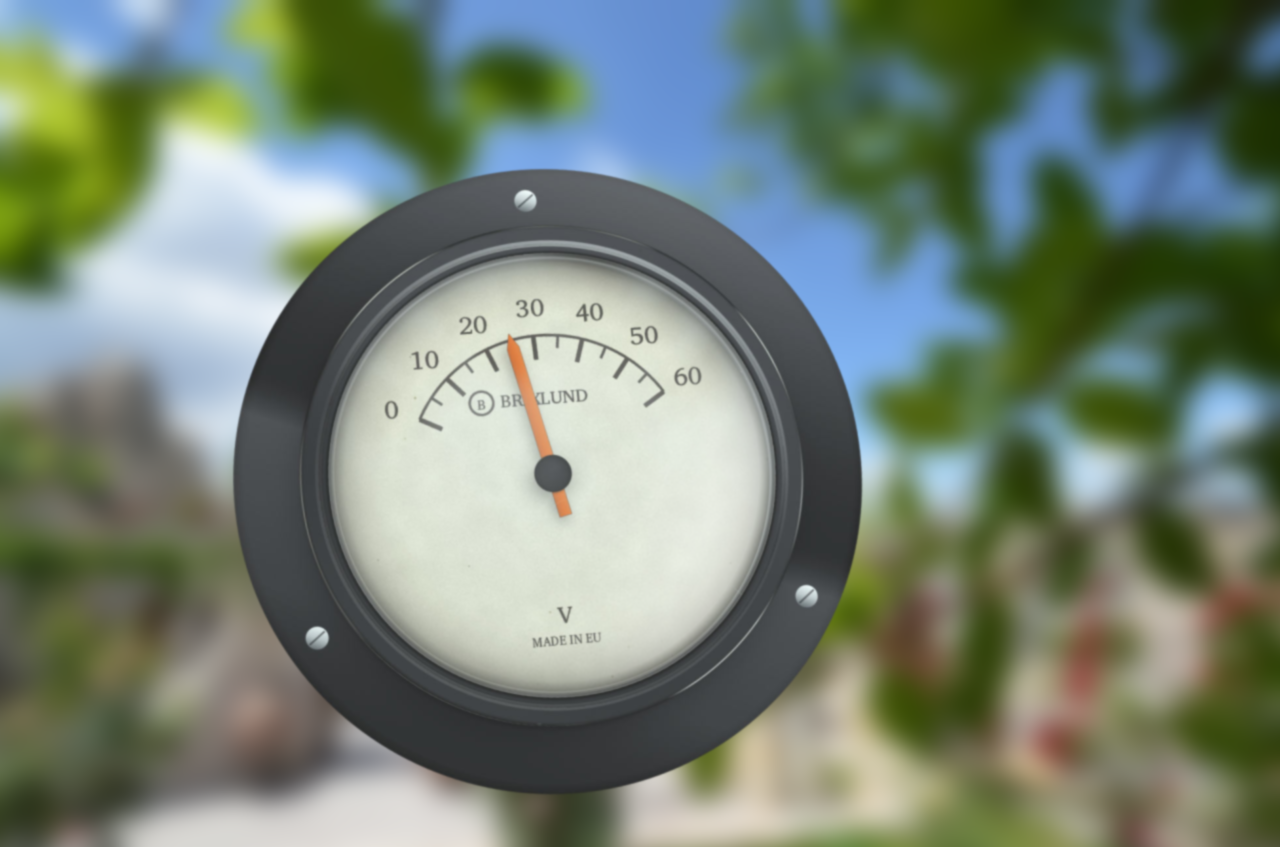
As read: 25
